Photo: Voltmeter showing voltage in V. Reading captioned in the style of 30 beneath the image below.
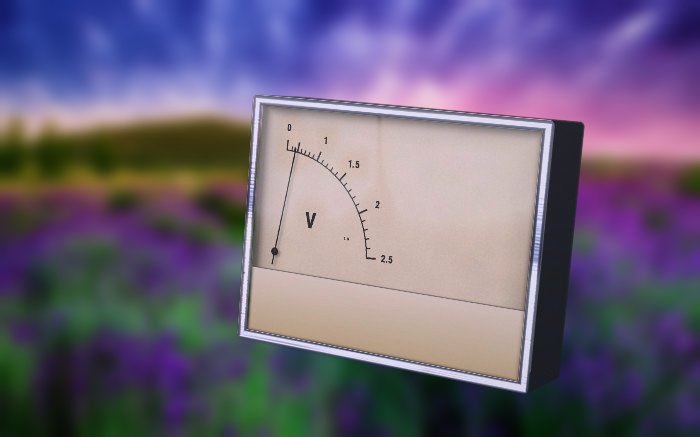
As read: 0.5
